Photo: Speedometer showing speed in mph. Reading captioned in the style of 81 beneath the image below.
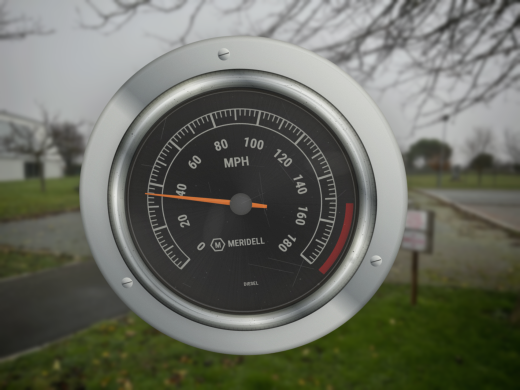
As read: 36
